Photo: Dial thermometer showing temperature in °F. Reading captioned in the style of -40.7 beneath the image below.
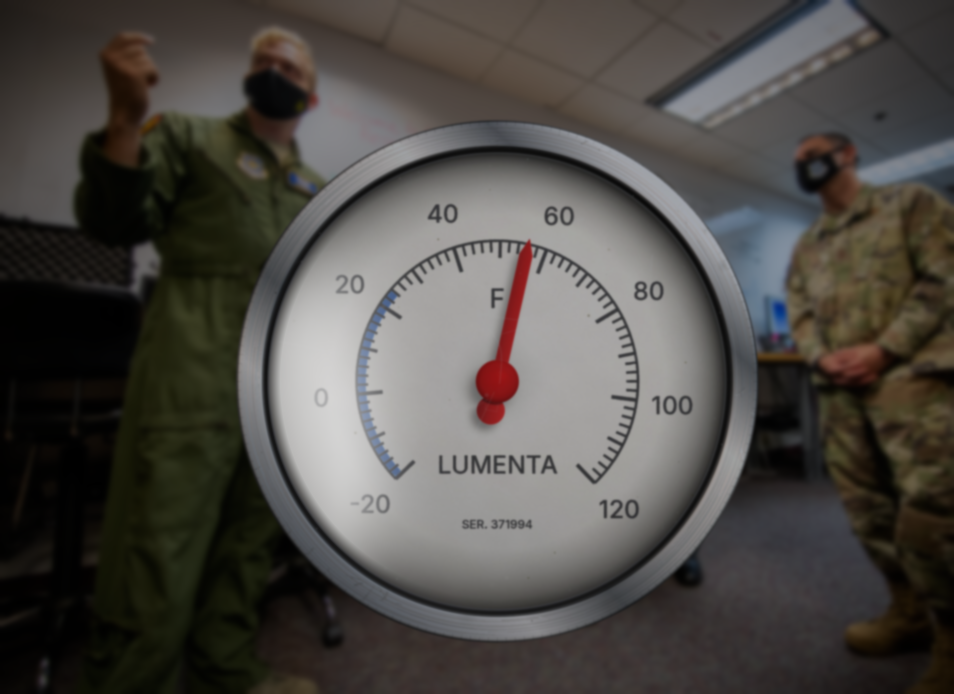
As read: 56
